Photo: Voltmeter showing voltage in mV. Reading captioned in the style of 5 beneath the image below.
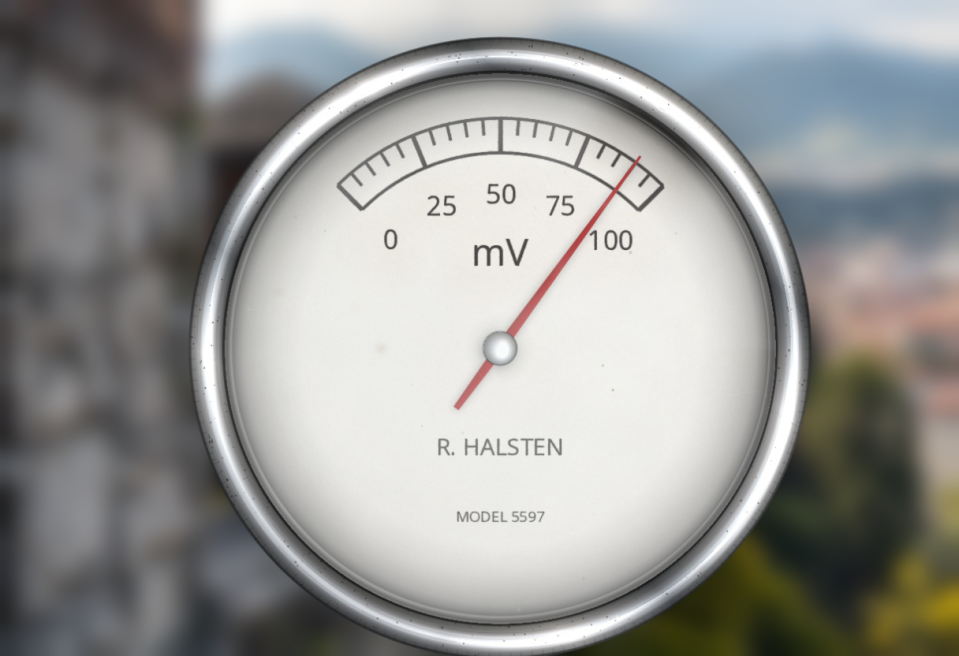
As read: 90
